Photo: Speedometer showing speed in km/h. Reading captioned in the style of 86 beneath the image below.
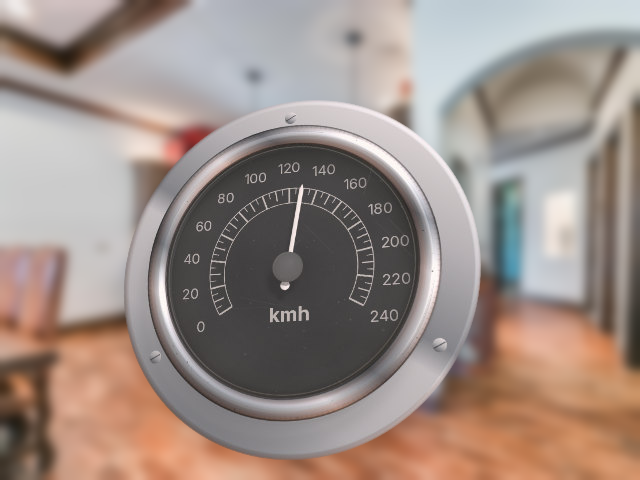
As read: 130
